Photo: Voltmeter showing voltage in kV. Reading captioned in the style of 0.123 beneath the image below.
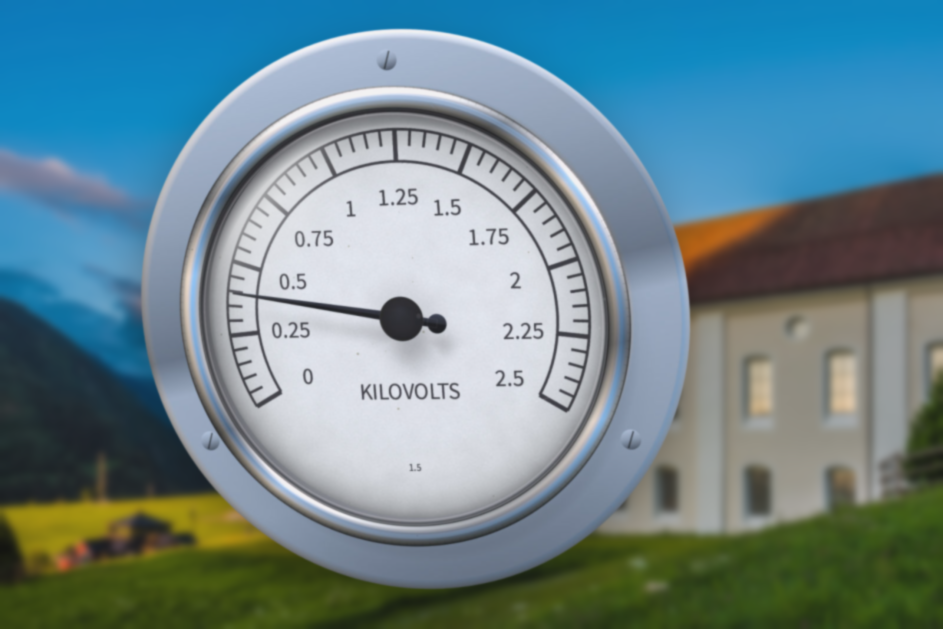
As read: 0.4
